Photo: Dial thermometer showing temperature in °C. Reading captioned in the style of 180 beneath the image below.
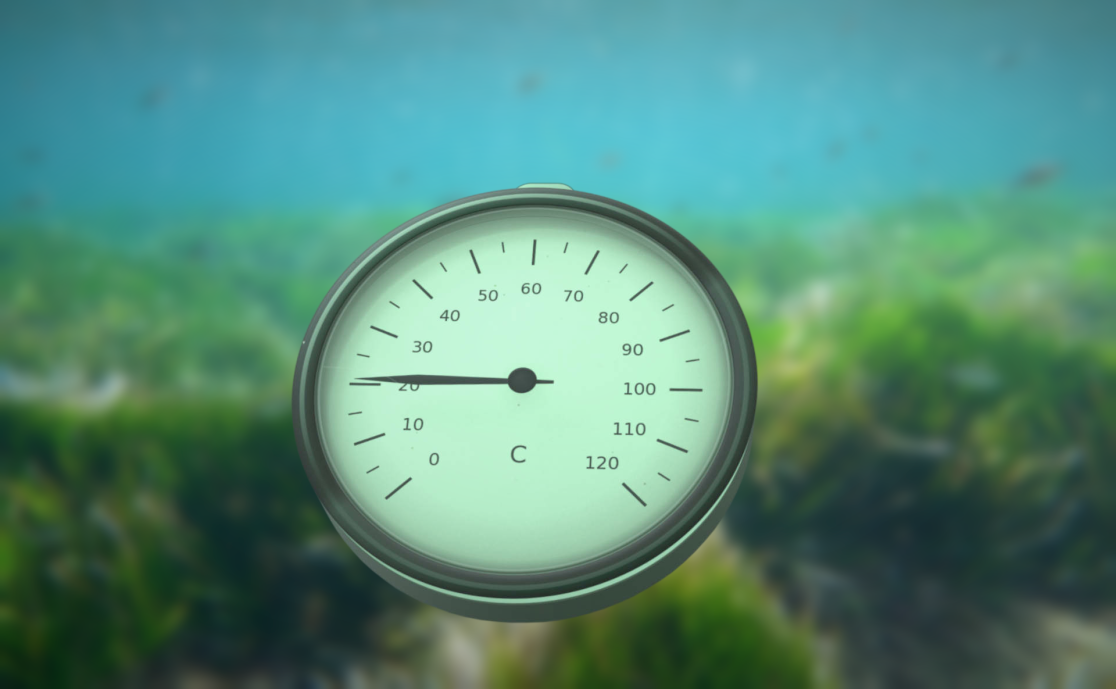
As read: 20
